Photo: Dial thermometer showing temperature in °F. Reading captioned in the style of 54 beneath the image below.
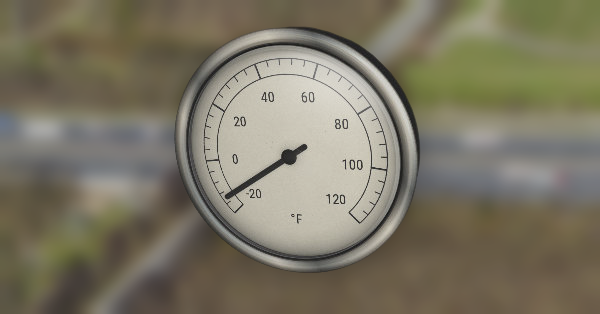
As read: -14
